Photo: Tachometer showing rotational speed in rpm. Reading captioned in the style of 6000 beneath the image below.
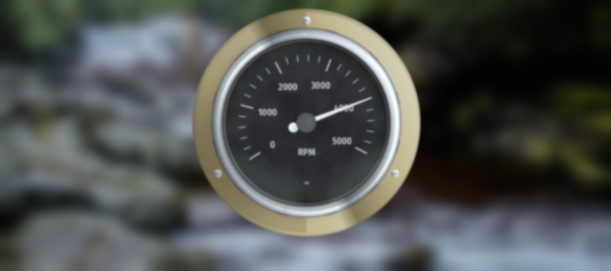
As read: 4000
